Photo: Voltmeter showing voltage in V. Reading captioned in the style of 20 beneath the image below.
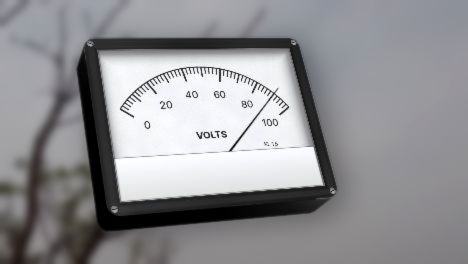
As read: 90
